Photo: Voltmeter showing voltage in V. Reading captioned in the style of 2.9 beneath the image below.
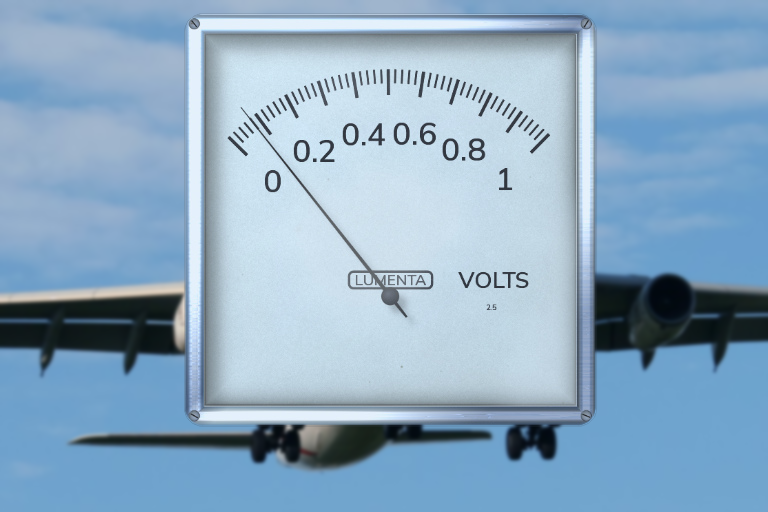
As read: 0.08
